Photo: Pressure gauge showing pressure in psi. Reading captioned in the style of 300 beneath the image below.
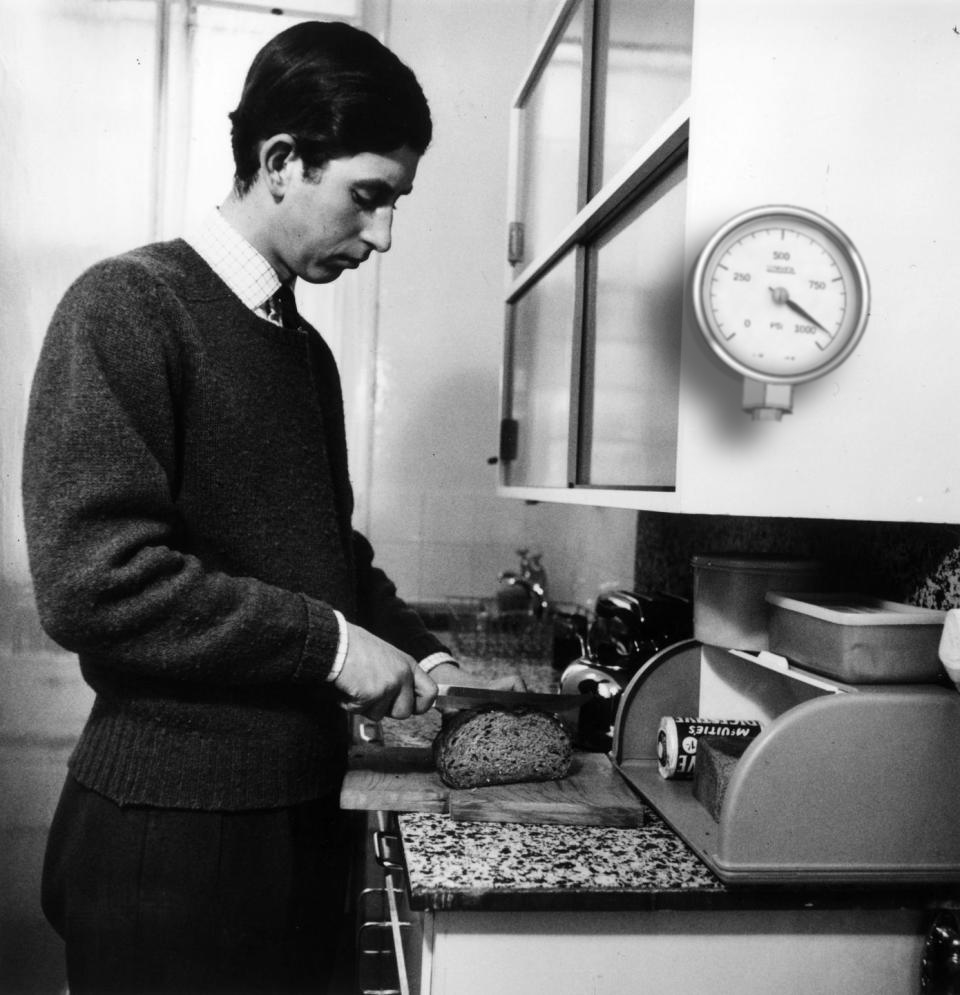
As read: 950
